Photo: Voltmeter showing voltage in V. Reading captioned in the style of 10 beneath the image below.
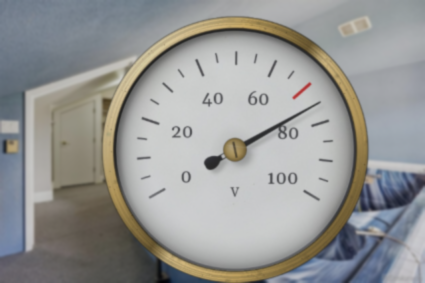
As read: 75
